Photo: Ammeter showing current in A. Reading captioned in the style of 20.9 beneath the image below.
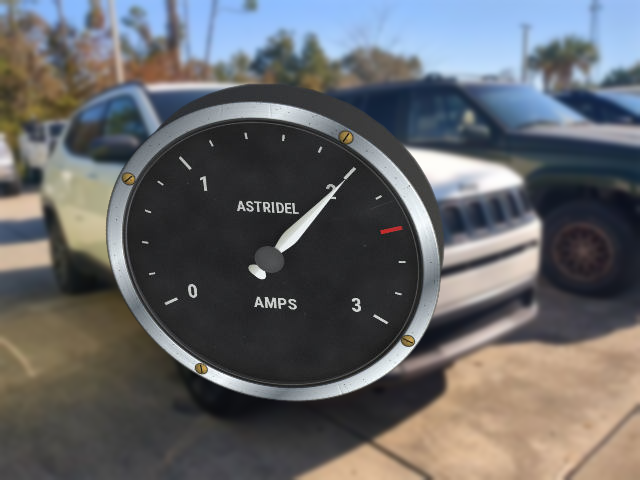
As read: 2
